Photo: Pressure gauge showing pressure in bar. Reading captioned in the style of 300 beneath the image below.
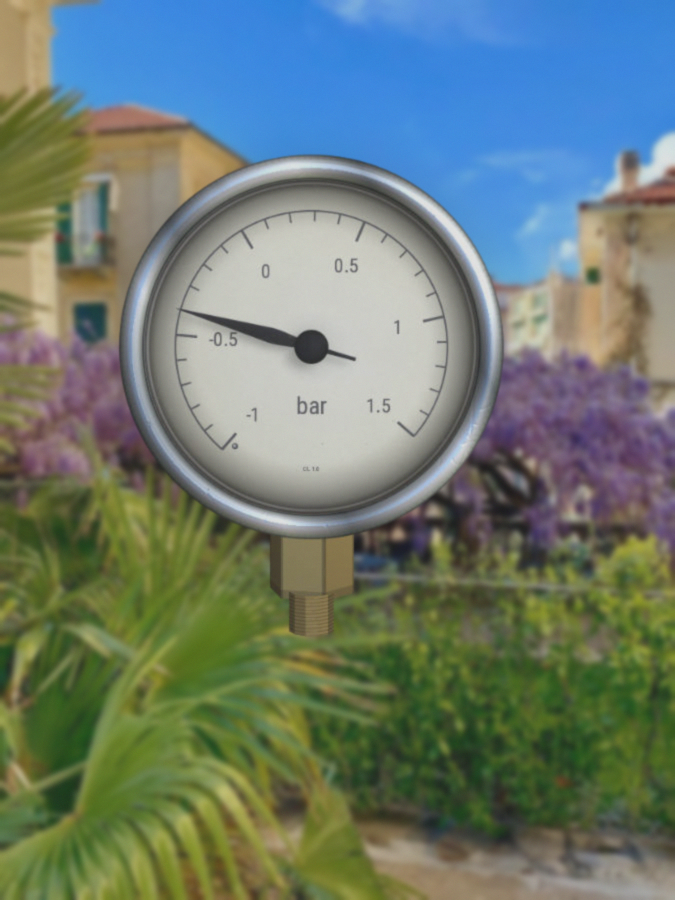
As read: -0.4
